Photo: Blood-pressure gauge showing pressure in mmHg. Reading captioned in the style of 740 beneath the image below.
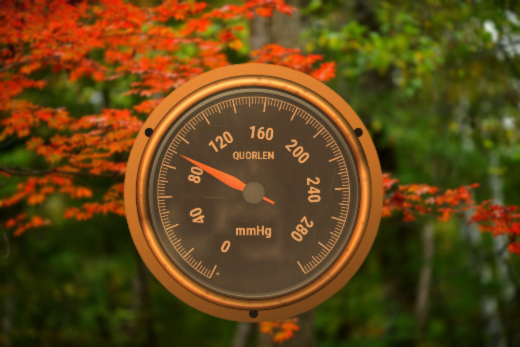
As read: 90
